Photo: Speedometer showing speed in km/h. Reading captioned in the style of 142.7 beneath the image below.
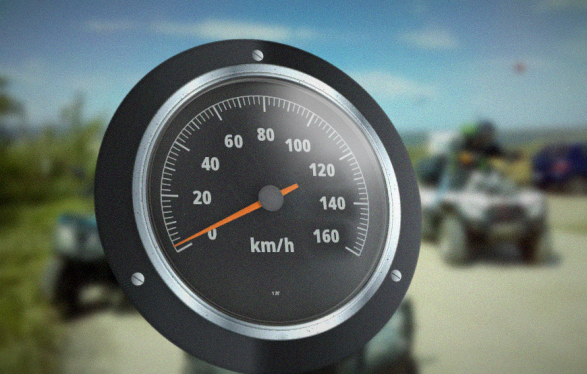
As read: 2
